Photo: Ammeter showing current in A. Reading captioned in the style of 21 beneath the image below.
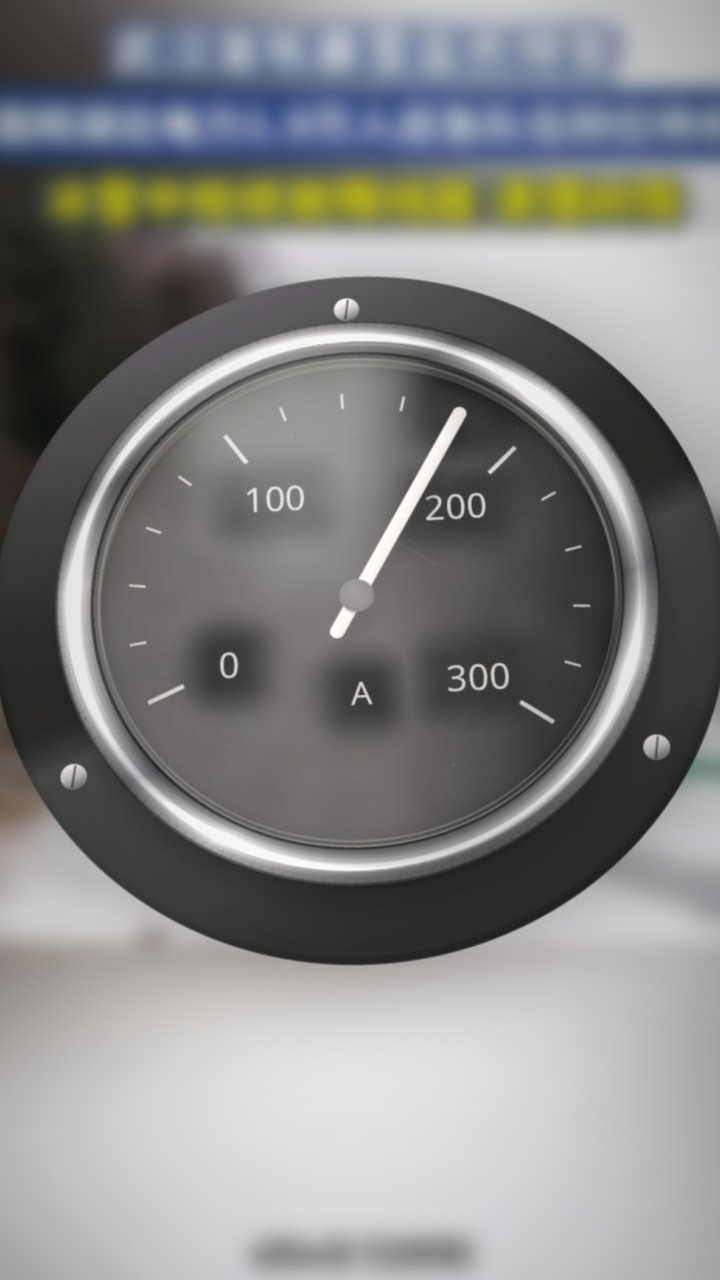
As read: 180
